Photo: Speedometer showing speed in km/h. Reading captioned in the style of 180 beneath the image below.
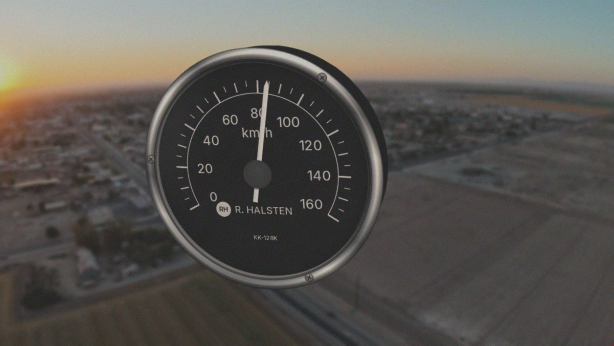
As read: 85
